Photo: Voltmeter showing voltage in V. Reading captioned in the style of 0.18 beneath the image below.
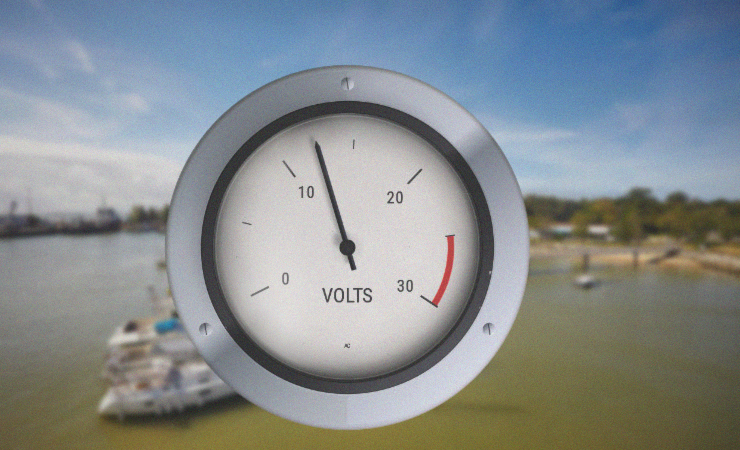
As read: 12.5
